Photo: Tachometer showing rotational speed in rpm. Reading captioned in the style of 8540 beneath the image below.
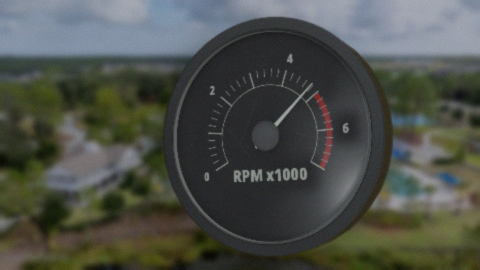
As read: 4800
